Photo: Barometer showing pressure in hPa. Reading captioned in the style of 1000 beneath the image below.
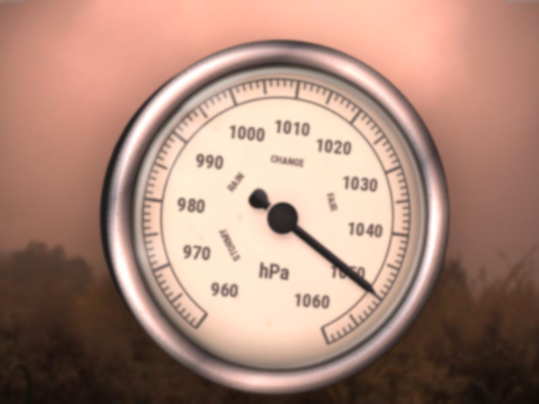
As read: 1050
